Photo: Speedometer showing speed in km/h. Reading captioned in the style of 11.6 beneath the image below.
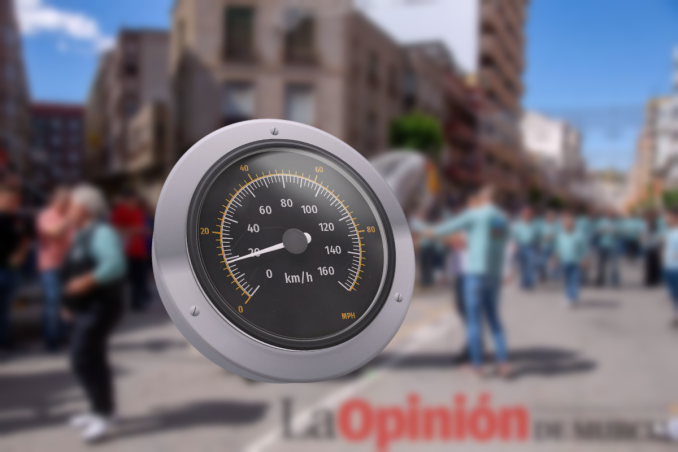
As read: 18
